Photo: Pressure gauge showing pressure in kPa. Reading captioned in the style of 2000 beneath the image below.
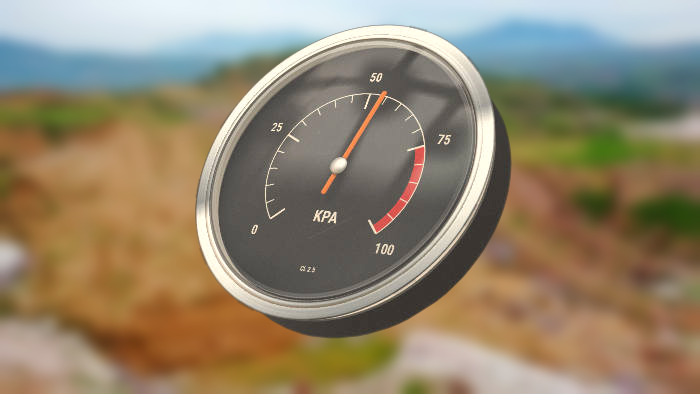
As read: 55
